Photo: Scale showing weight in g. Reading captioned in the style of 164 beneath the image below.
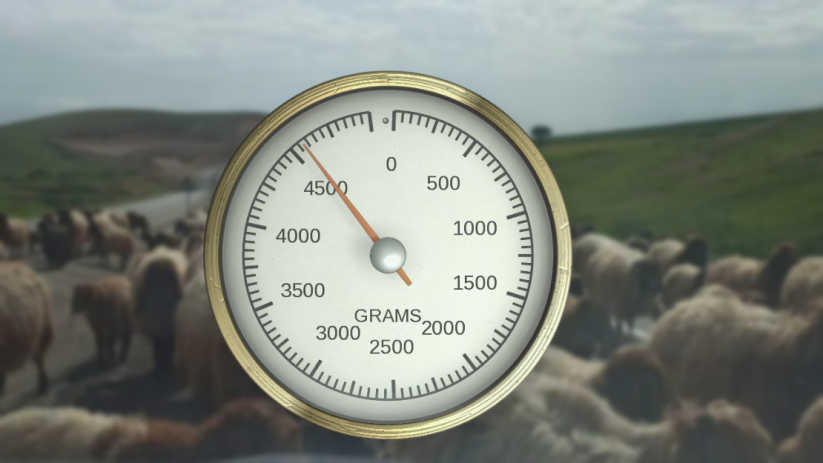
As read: 4575
